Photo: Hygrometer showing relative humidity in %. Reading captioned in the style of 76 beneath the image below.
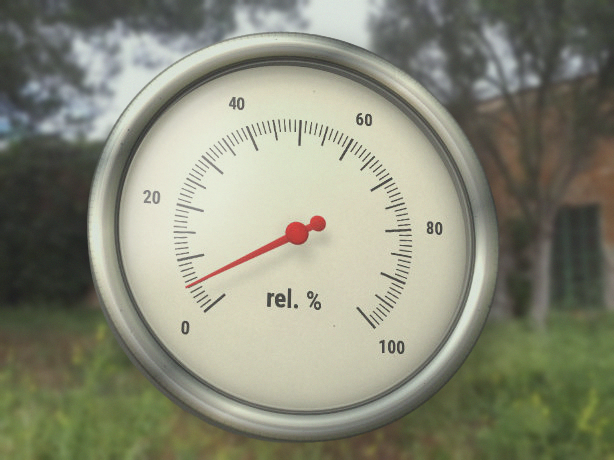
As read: 5
